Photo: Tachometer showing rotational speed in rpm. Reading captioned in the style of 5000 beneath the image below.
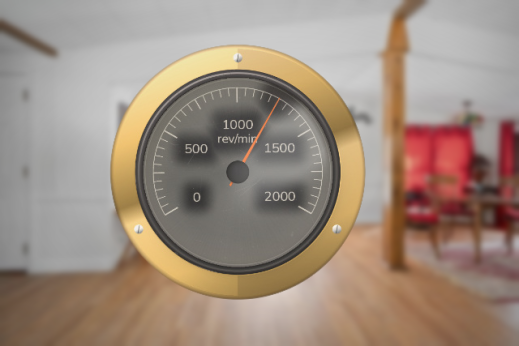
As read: 1250
